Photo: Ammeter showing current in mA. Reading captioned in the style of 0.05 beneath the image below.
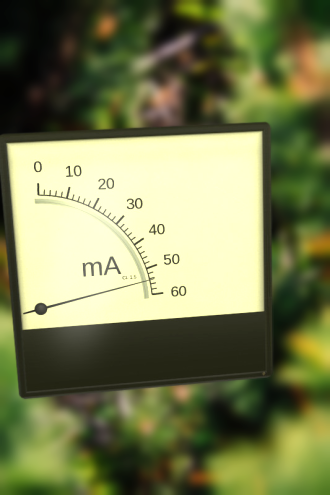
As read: 54
